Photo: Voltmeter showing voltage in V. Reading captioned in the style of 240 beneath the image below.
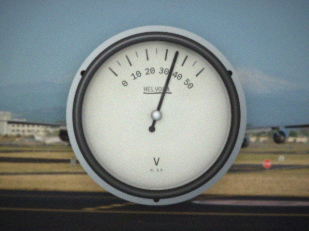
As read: 35
